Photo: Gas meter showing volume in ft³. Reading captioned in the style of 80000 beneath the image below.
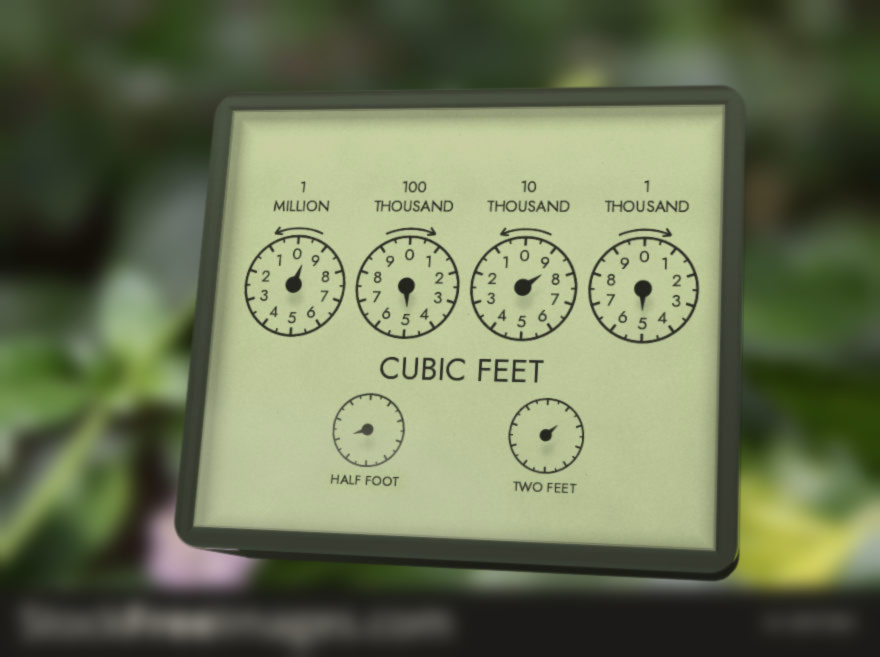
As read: 948500
